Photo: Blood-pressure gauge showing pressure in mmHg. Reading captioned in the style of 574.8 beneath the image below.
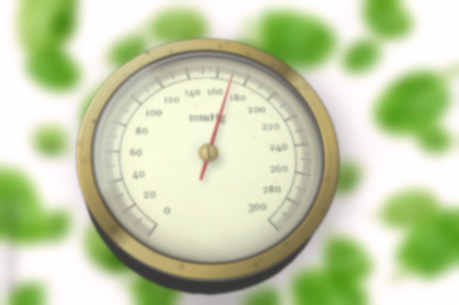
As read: 170
